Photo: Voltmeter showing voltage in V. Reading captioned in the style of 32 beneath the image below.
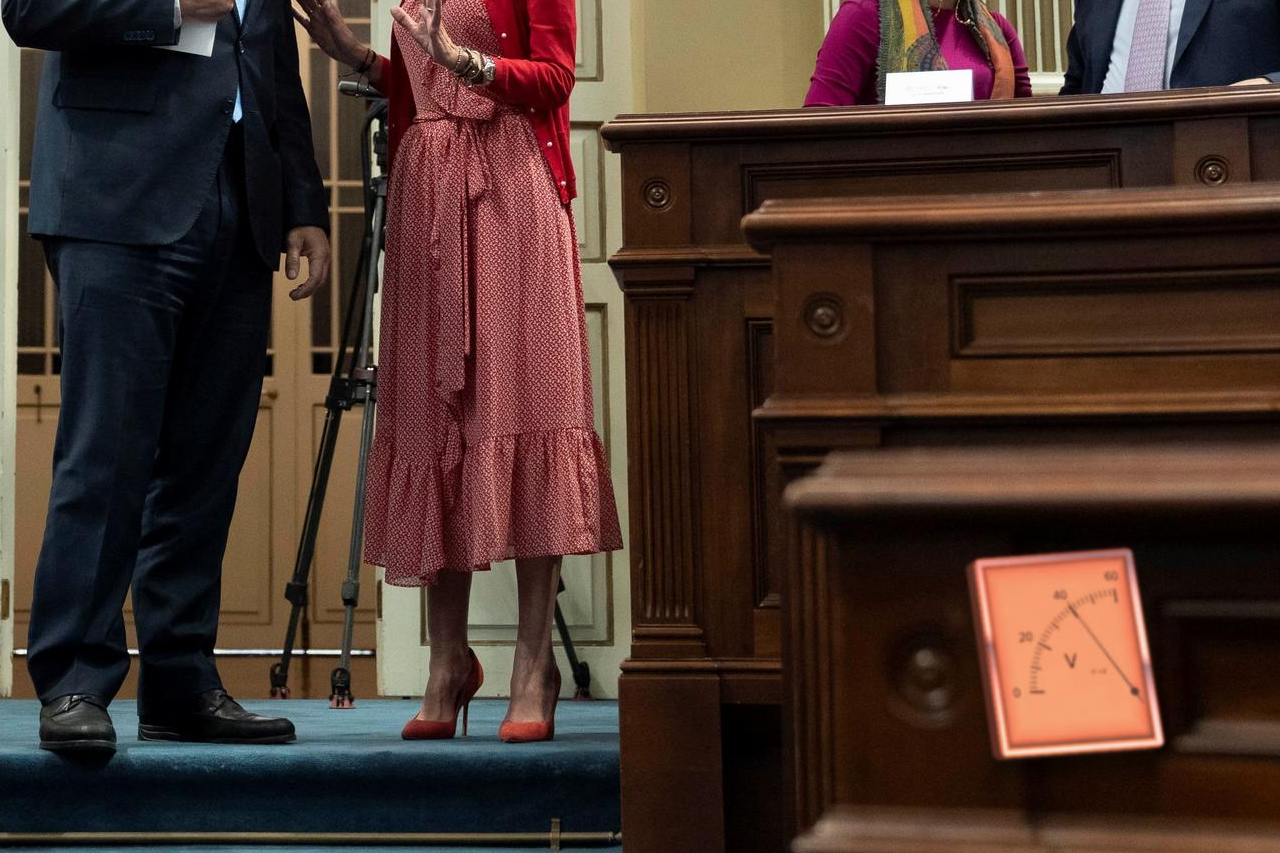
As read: 40
